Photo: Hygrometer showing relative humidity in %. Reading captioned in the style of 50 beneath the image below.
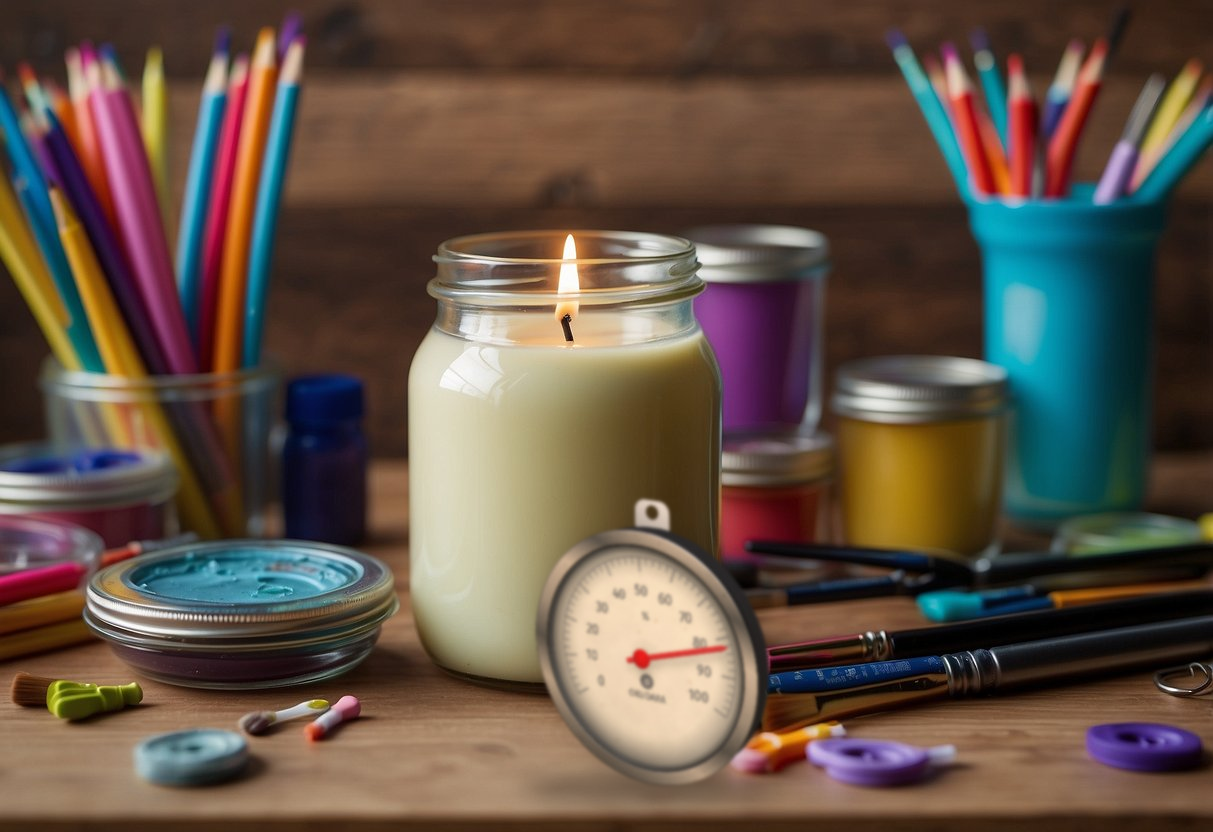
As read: 82
